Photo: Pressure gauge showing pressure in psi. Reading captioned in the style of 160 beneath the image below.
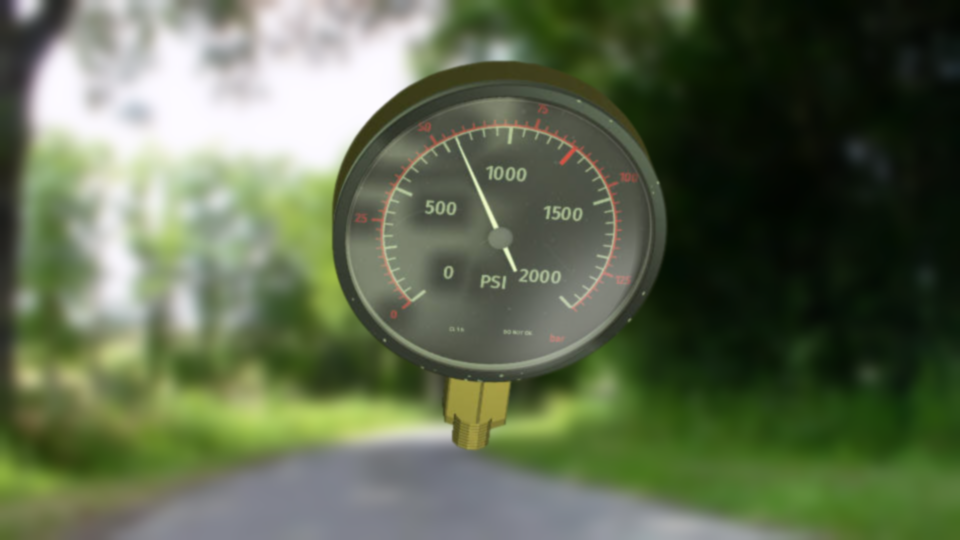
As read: 800
